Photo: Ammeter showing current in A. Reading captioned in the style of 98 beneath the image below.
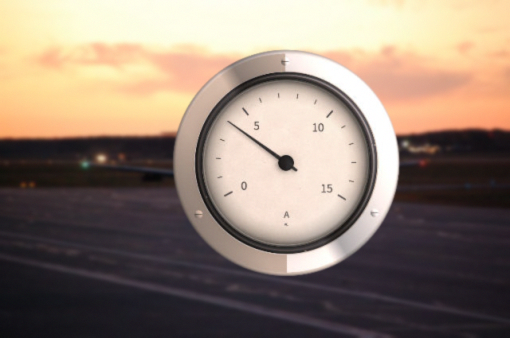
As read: 4
